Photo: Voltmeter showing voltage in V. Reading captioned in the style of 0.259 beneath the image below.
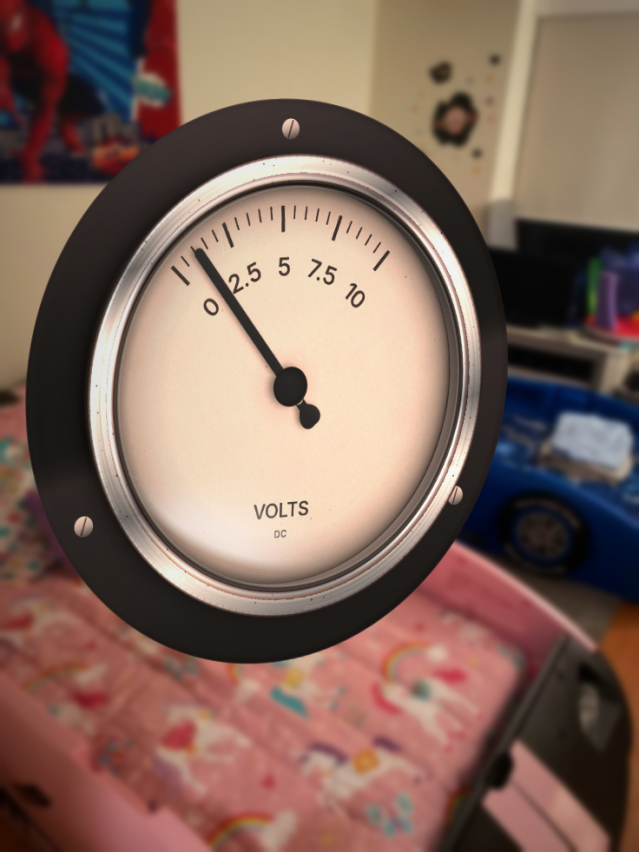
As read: 1
